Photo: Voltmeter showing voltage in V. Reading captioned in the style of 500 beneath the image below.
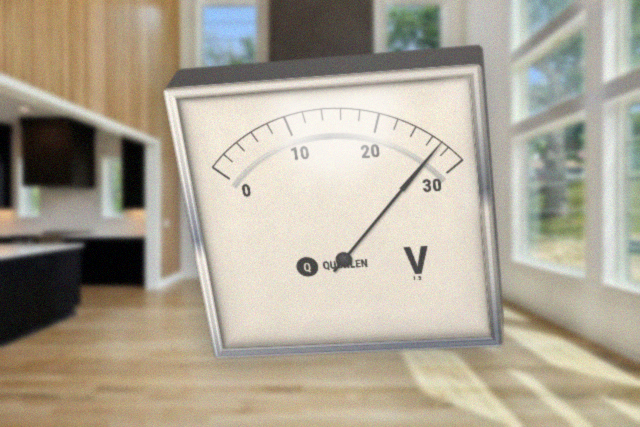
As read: 27
